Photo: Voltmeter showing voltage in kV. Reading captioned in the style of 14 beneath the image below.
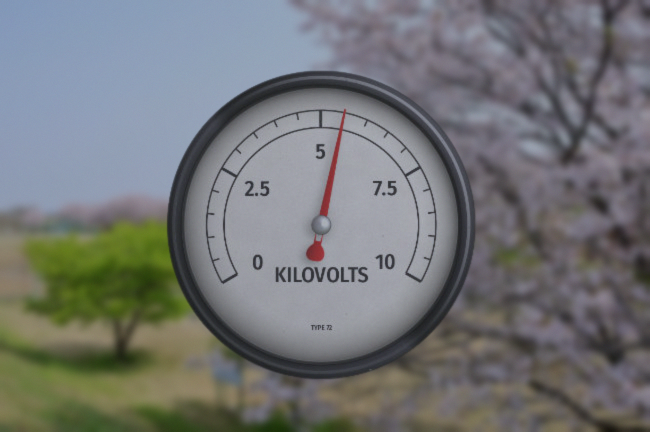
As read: 5.5
